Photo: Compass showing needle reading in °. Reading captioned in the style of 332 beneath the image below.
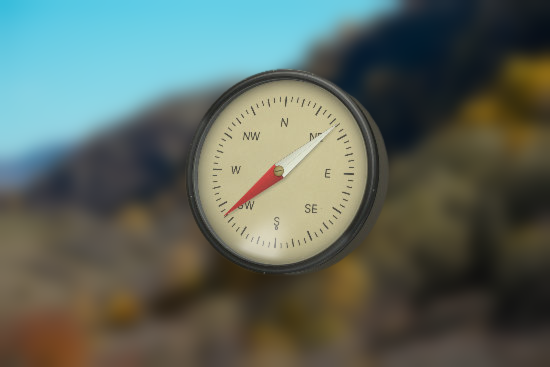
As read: 230
